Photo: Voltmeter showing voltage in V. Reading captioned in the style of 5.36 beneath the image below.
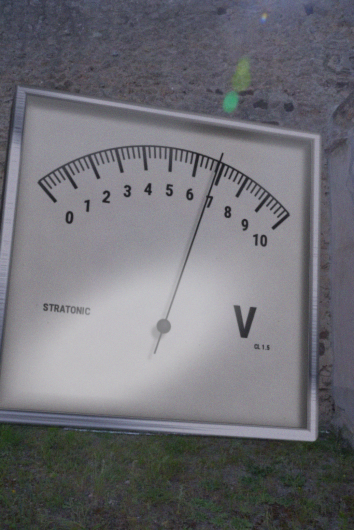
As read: 6.8
